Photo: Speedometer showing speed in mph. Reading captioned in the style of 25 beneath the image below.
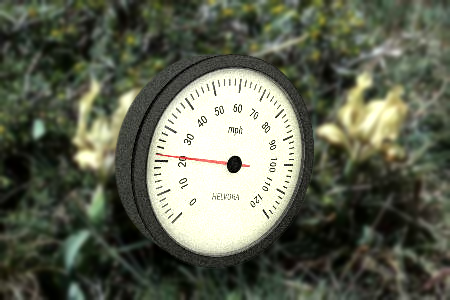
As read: 22
